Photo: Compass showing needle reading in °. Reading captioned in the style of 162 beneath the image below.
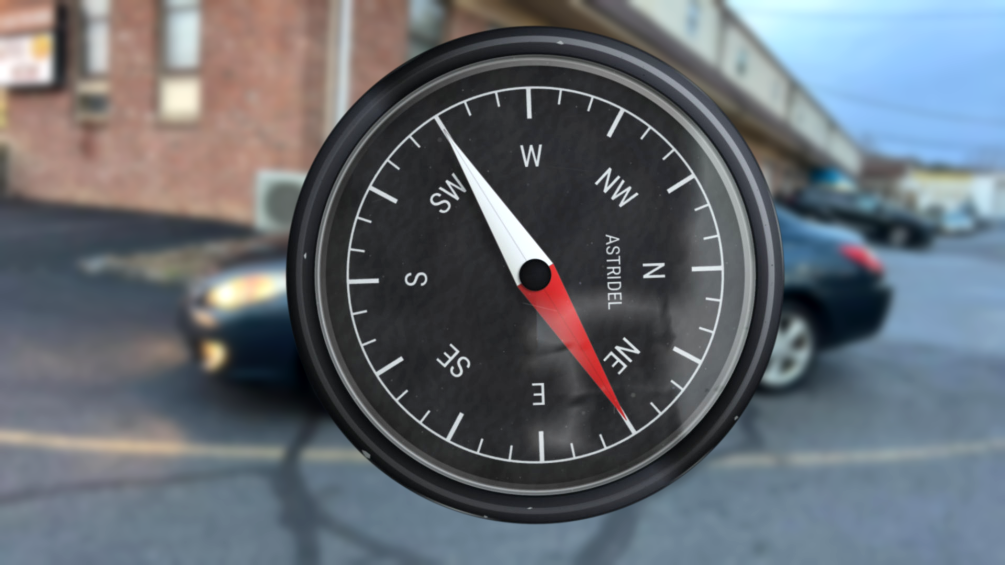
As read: 60
